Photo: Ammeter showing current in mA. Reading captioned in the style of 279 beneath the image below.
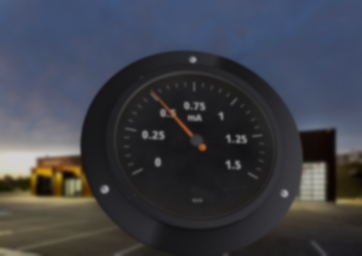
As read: 0.5
